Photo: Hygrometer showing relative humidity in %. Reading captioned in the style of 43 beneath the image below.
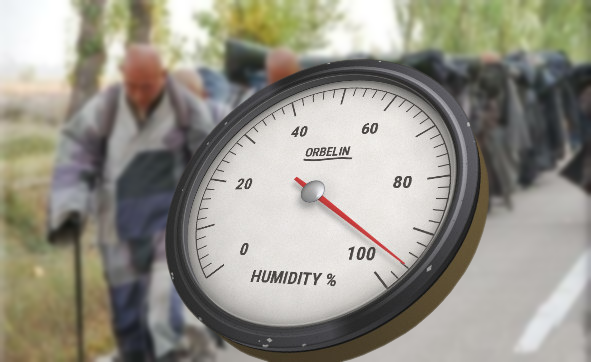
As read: 96
